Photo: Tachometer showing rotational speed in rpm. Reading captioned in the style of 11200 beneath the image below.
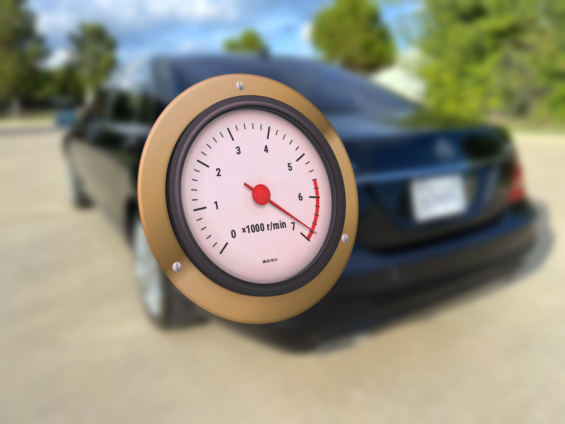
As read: 6800
